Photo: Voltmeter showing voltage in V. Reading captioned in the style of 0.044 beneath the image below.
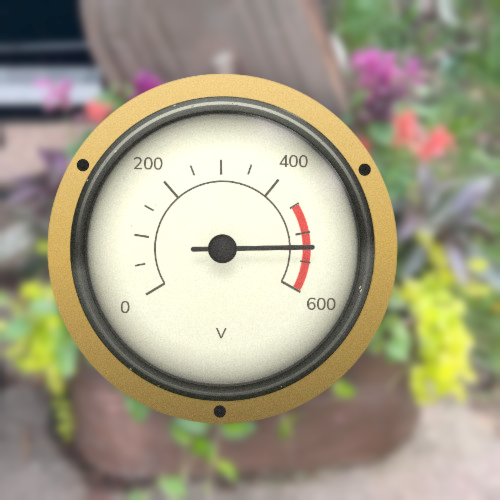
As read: 525
